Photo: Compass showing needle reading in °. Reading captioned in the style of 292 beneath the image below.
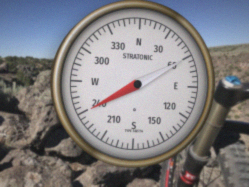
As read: 240
